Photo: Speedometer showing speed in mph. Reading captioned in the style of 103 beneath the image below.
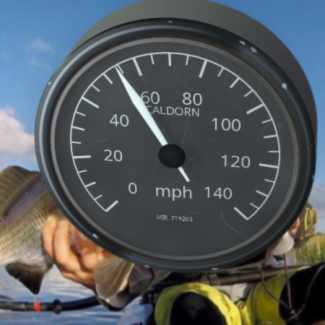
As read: 55
